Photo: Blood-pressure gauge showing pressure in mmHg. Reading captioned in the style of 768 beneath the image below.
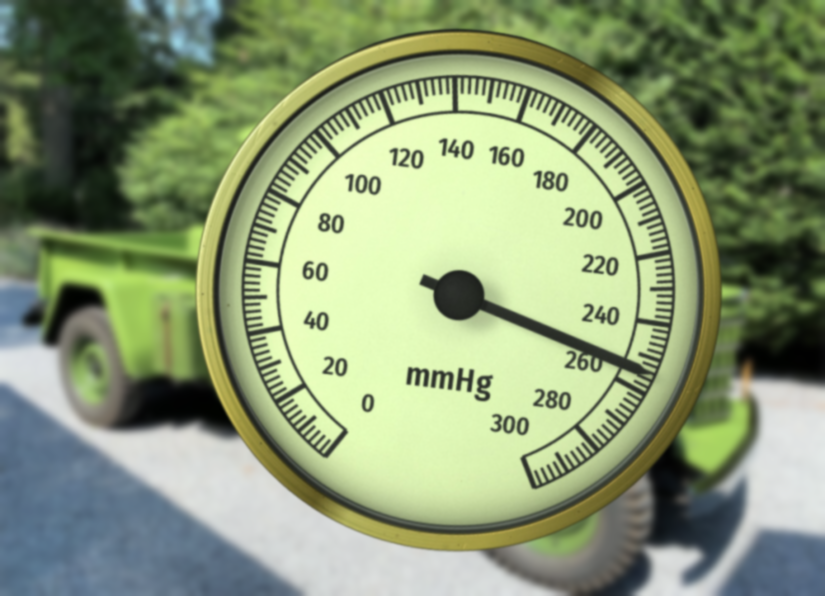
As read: 254
